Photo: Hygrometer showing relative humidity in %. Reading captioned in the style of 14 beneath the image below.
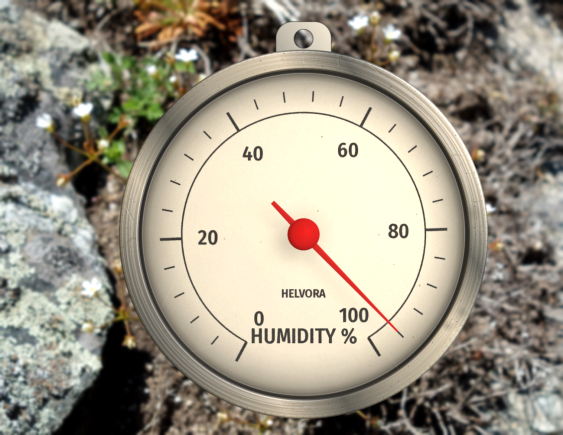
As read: 96
